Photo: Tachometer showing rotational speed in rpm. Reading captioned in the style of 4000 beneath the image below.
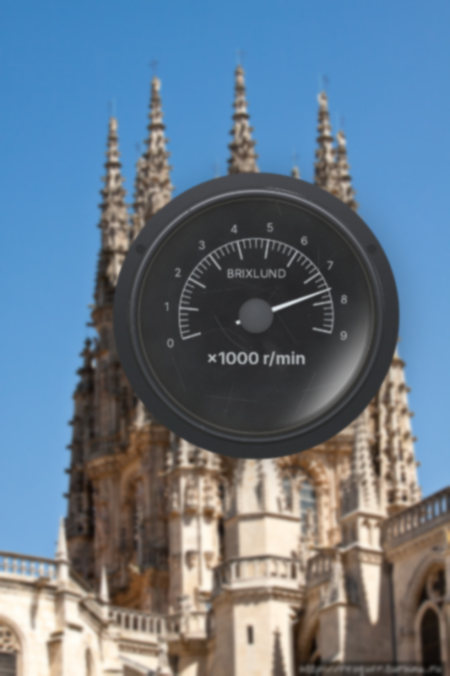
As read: 7600
